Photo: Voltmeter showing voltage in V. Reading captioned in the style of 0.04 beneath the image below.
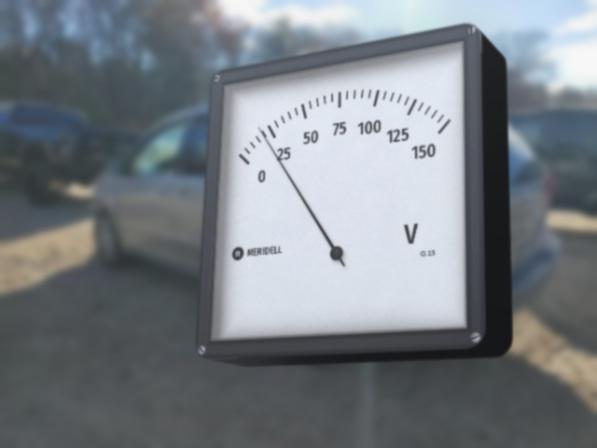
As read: 20
